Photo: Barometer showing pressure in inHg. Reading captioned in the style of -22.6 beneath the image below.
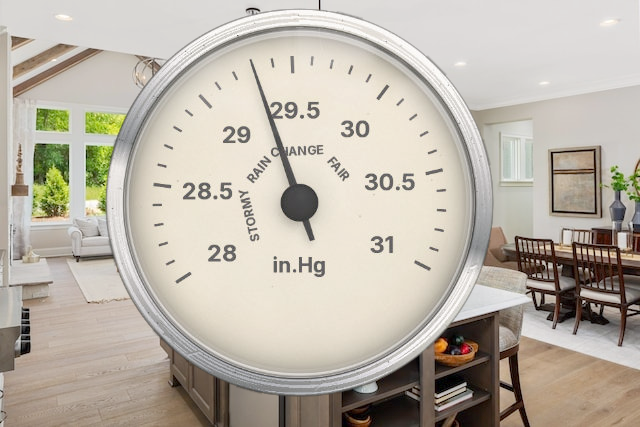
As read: 29.3
